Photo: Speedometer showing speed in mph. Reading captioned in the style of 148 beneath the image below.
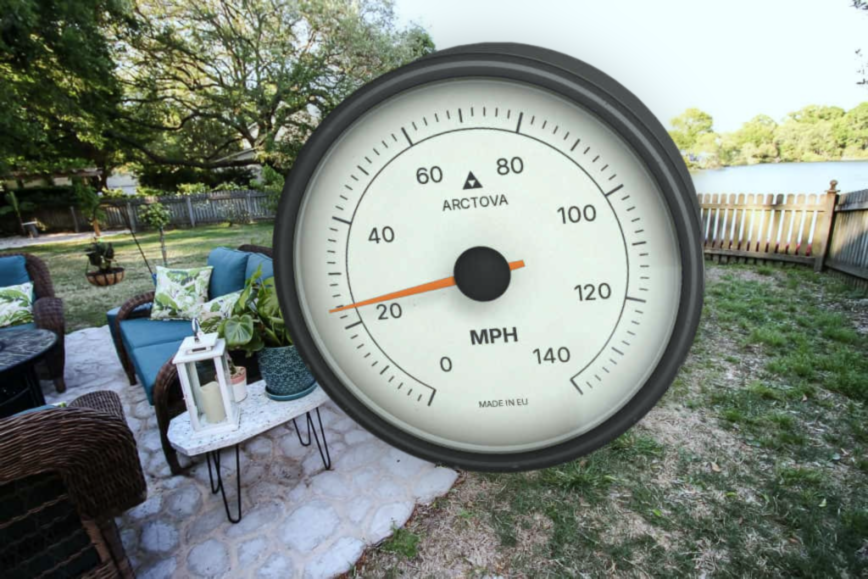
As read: 24
